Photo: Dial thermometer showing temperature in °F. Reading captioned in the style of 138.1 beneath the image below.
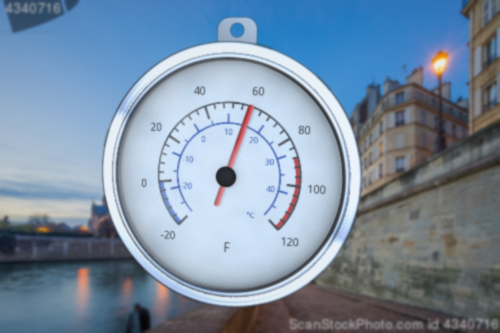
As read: 60
